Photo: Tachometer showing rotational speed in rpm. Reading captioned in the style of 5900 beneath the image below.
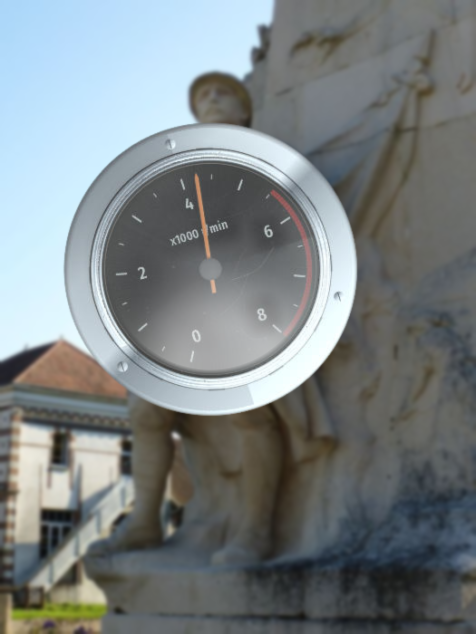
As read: 4250
